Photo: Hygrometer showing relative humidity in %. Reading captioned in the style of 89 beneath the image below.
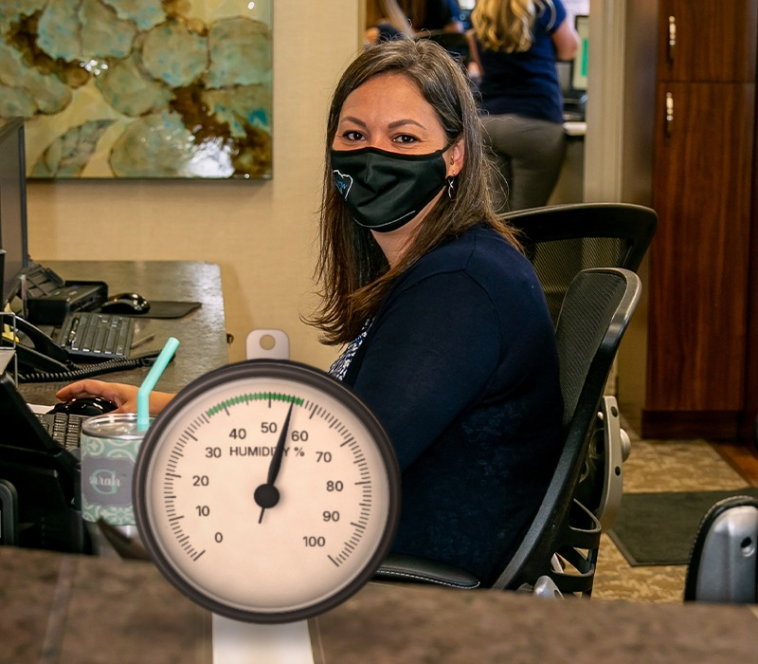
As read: 55
